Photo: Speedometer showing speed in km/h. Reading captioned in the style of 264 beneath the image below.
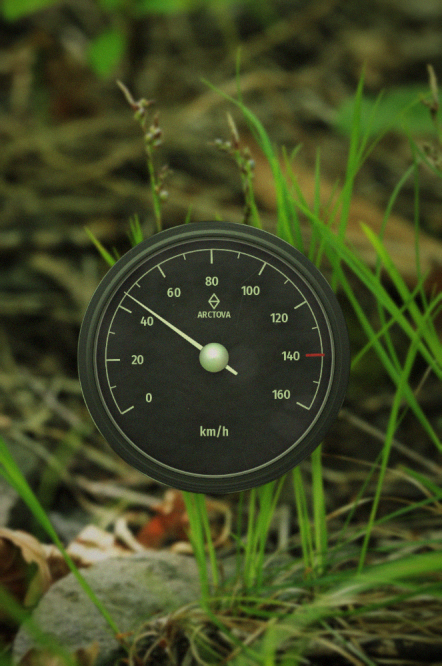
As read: 45
